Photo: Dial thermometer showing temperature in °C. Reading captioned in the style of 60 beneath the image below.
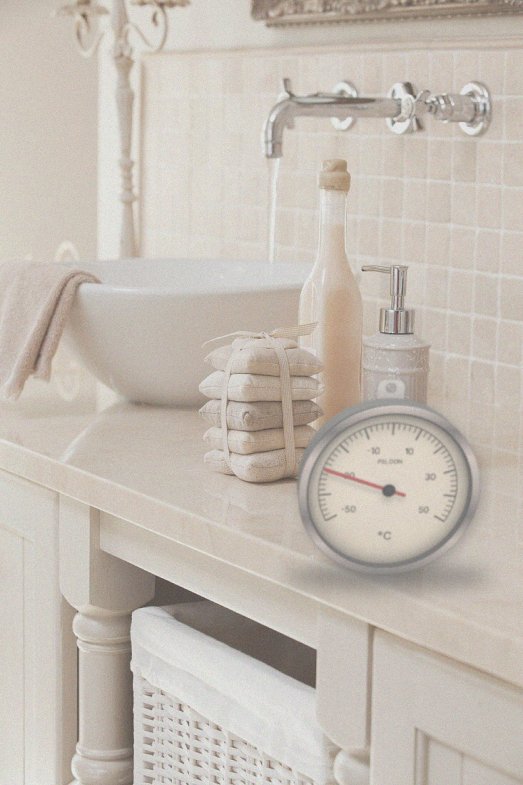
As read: -30
